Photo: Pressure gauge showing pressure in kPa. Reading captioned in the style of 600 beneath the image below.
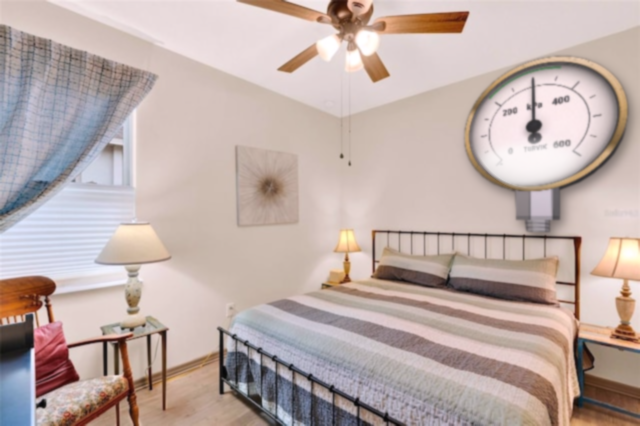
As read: 300
